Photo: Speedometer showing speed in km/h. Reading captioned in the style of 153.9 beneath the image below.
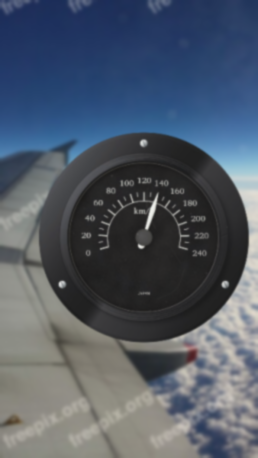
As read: 140
